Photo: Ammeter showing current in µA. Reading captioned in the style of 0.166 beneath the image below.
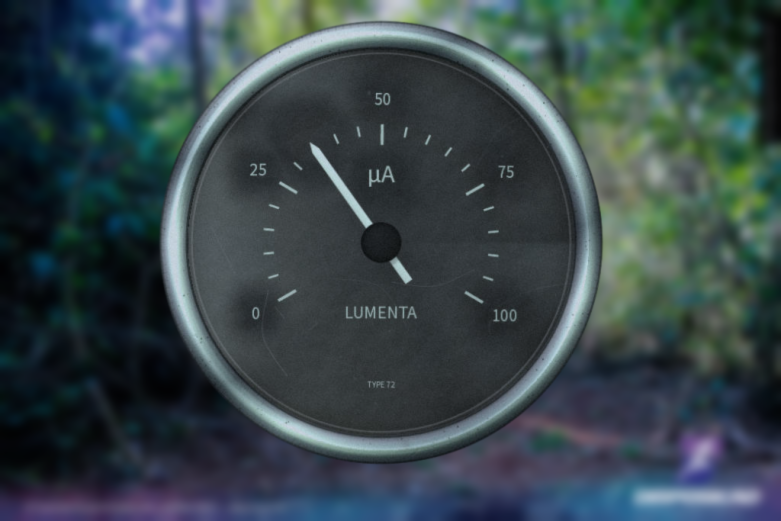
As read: 35
